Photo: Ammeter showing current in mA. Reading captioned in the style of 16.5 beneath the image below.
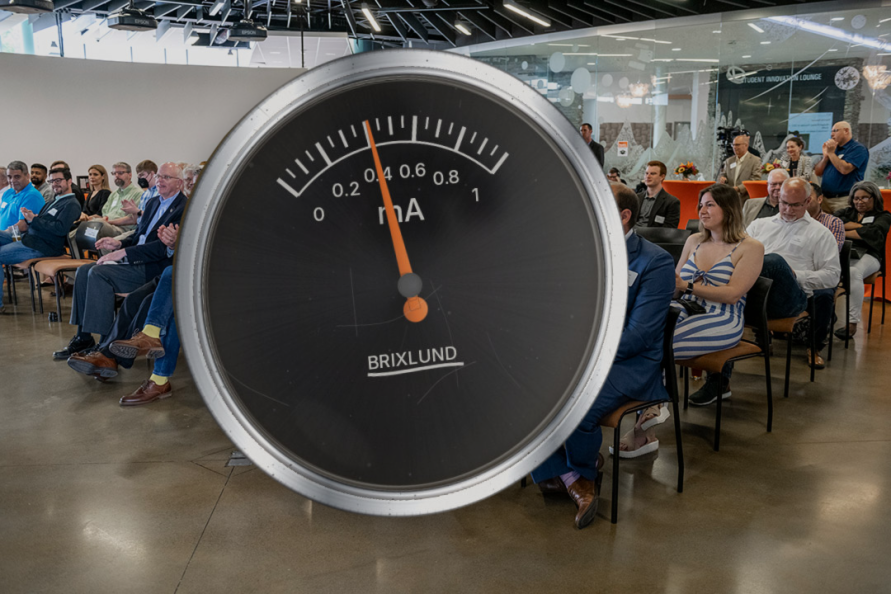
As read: 0.4
